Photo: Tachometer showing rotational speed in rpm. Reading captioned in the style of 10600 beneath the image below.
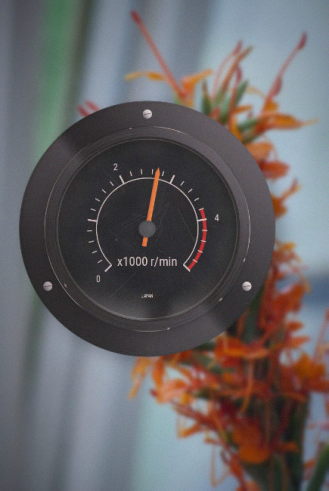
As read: 2700
